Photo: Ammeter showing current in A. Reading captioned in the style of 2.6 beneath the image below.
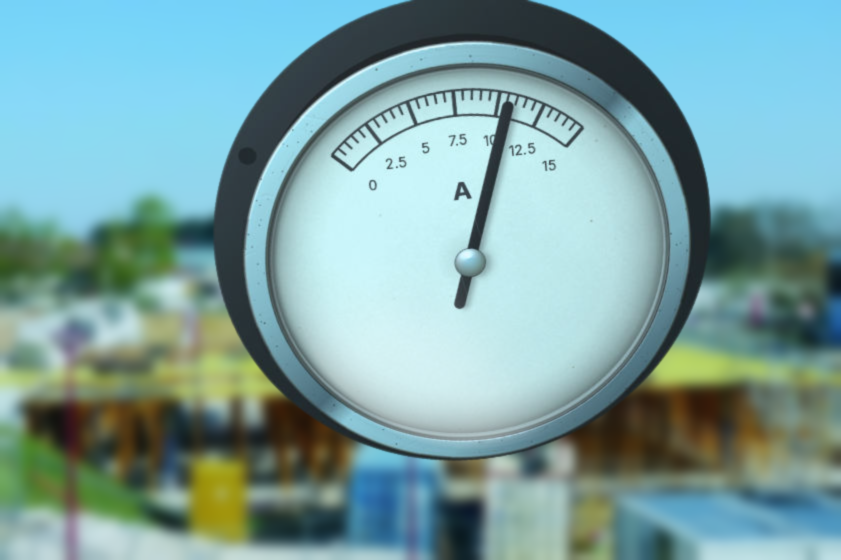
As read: 10.5
